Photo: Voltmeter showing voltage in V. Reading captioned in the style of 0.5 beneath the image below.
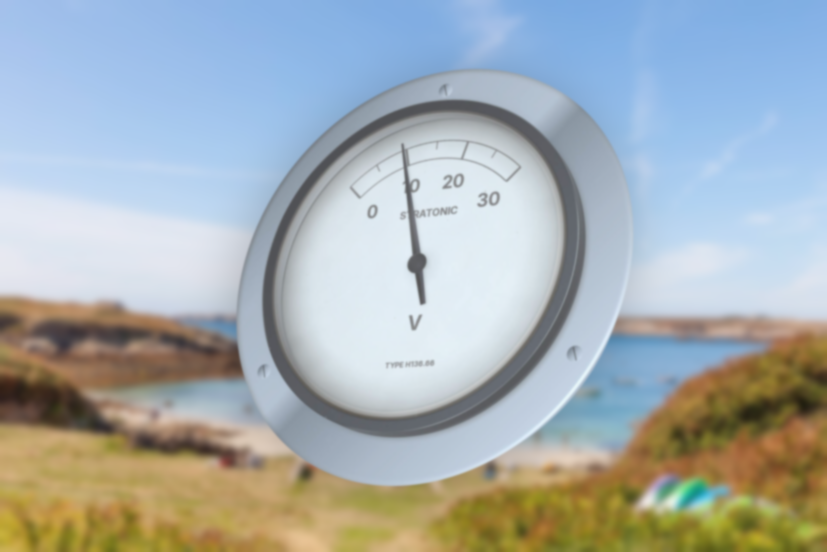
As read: 10
